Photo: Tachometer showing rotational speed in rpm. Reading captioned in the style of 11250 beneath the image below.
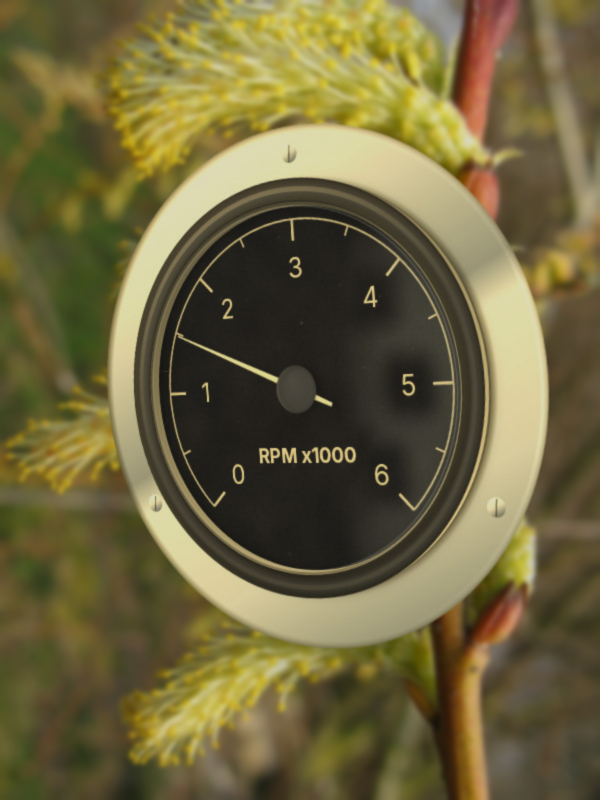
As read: 1500
